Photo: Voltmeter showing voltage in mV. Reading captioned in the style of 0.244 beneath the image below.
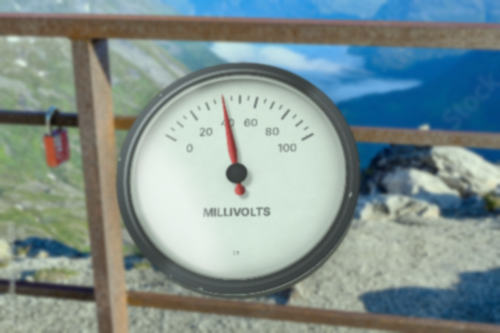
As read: 40
